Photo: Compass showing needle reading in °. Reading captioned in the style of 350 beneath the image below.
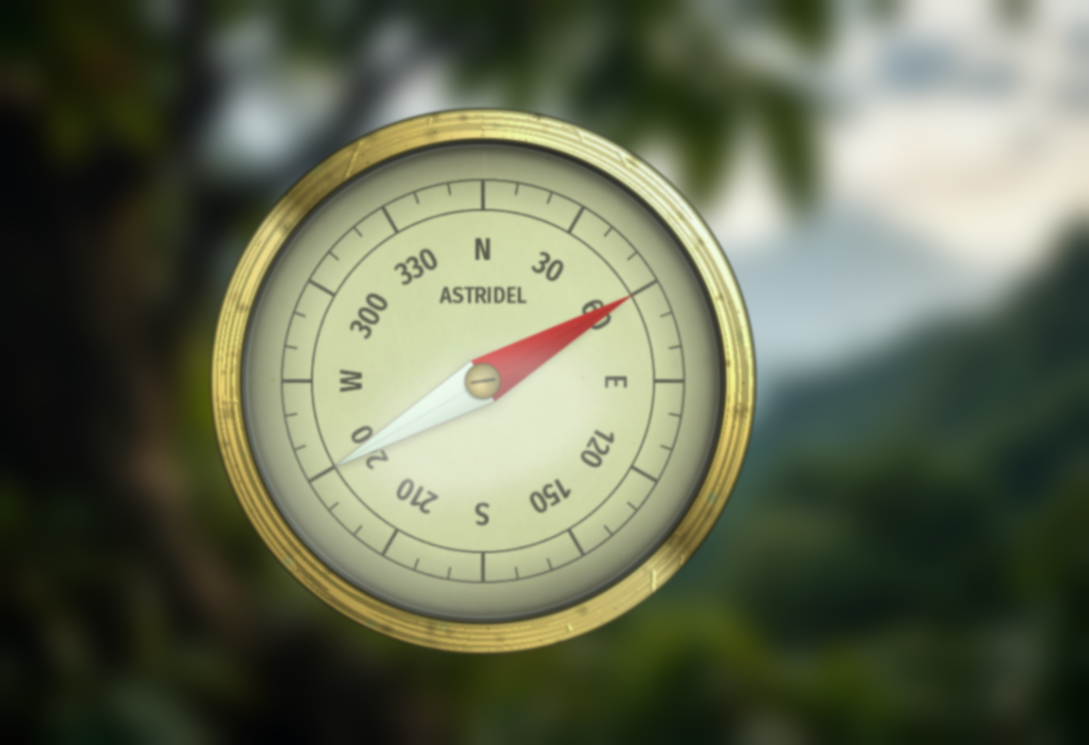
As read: 60
